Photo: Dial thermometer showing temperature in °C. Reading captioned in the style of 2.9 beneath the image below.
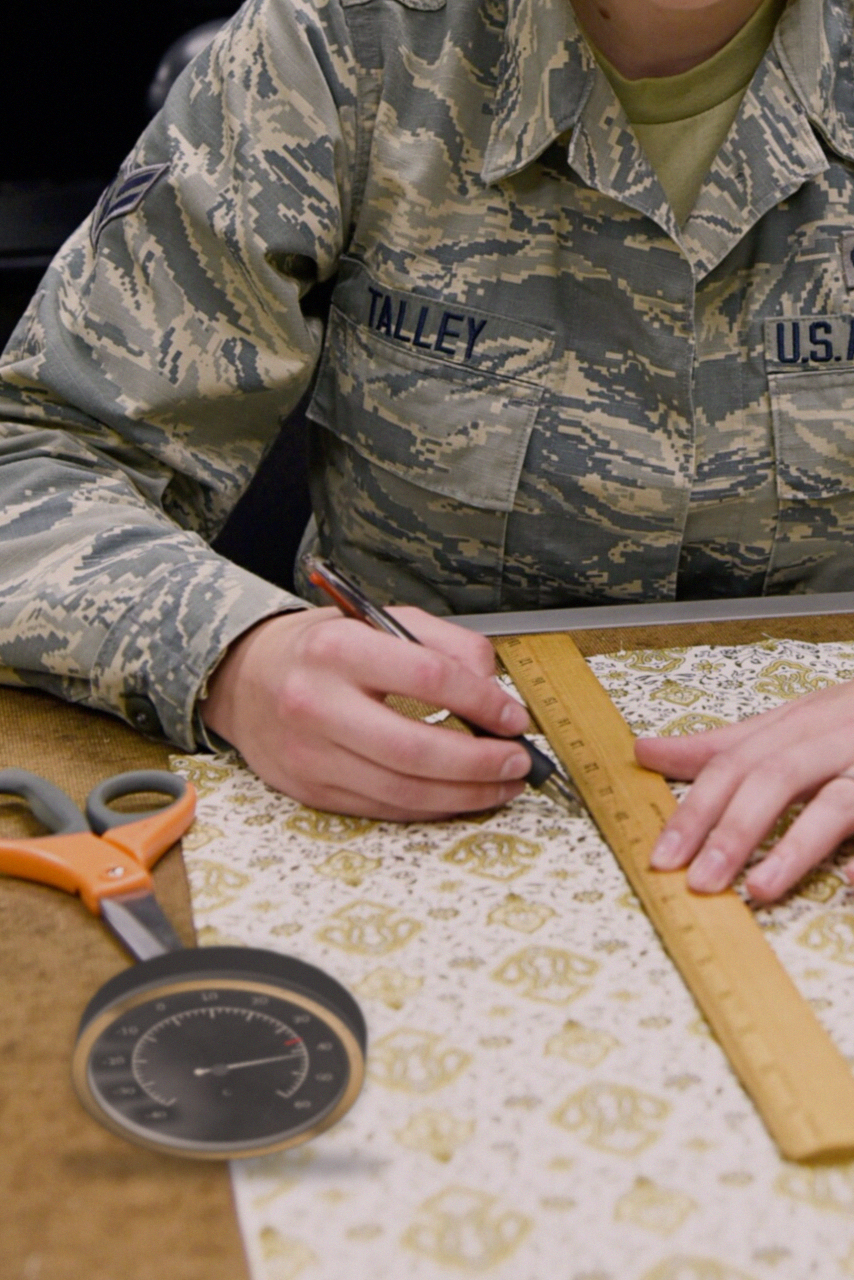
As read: 40
